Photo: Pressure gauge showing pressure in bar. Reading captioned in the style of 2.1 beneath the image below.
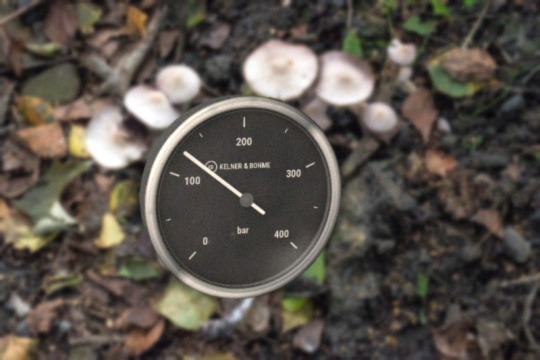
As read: 125
